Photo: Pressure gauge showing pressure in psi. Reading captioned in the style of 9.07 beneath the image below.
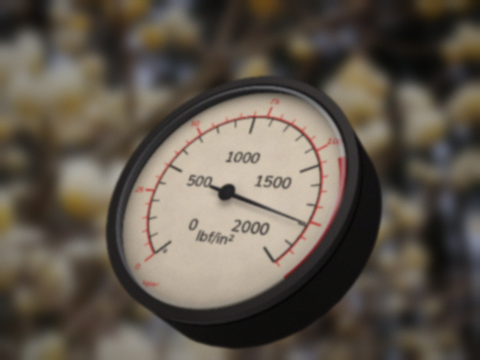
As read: 1800
